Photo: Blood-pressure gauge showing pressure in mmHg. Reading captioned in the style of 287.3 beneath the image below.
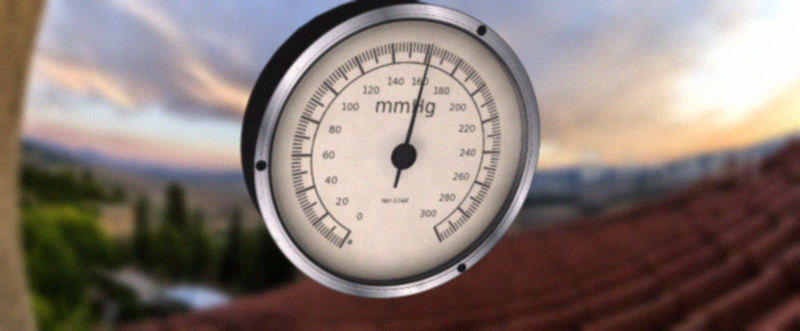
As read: 160
